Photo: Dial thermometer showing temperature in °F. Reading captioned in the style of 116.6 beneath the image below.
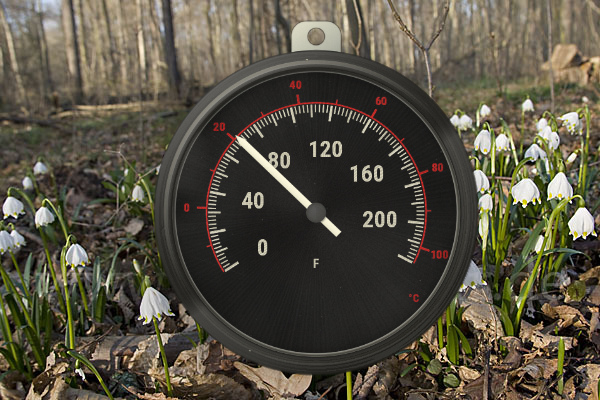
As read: 70
